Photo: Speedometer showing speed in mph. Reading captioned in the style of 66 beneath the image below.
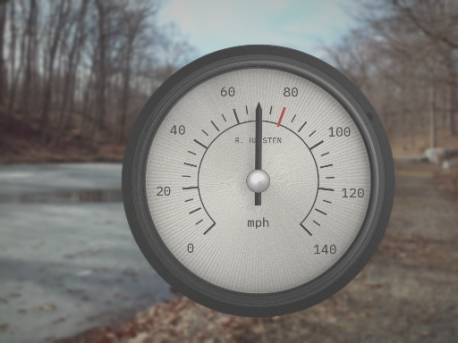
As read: 70
